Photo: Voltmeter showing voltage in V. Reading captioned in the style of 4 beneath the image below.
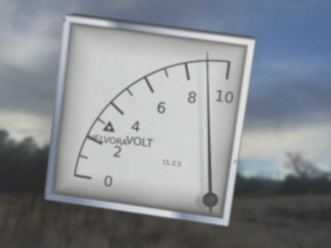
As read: 9
